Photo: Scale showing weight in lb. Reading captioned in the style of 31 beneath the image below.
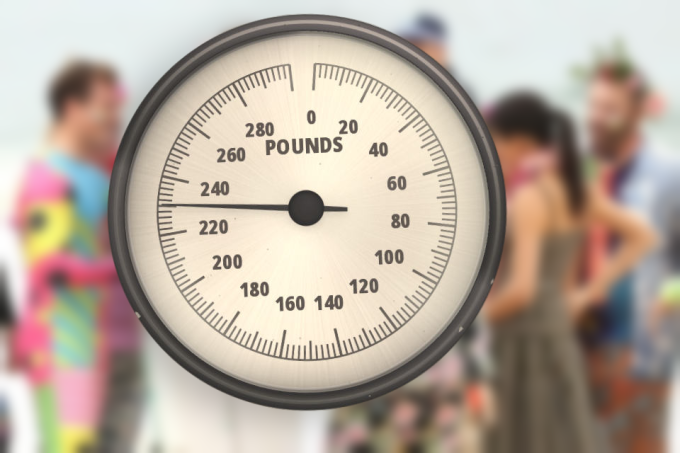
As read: 230
